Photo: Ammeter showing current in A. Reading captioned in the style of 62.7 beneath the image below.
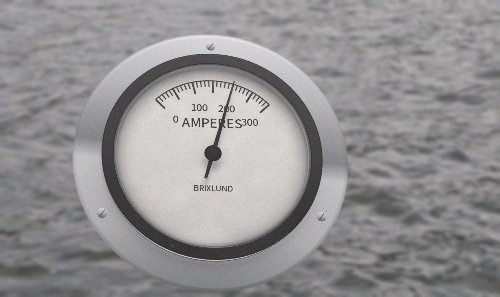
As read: 200
